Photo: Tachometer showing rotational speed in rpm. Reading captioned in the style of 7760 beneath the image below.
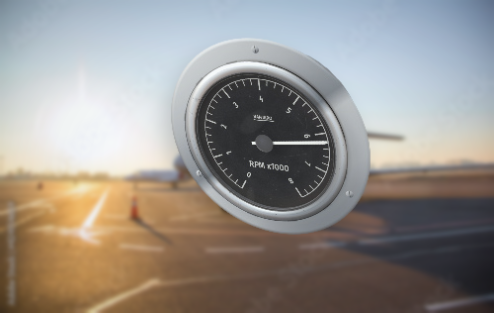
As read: 6200
